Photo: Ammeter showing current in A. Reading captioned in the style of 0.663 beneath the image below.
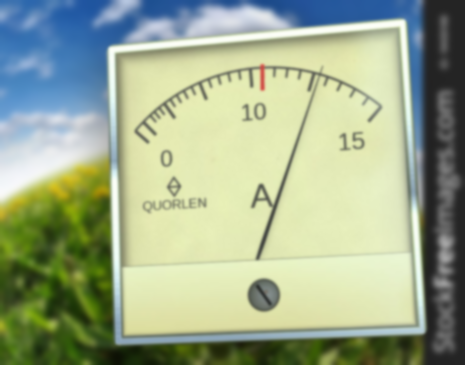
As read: 12.75
